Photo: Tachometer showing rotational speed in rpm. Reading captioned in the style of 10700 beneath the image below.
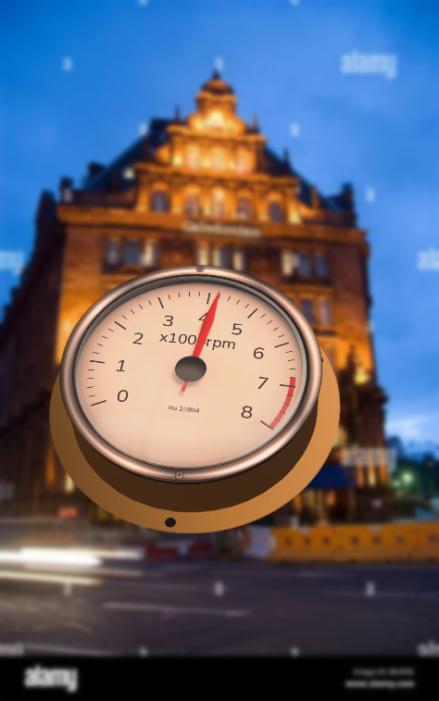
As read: 4200
